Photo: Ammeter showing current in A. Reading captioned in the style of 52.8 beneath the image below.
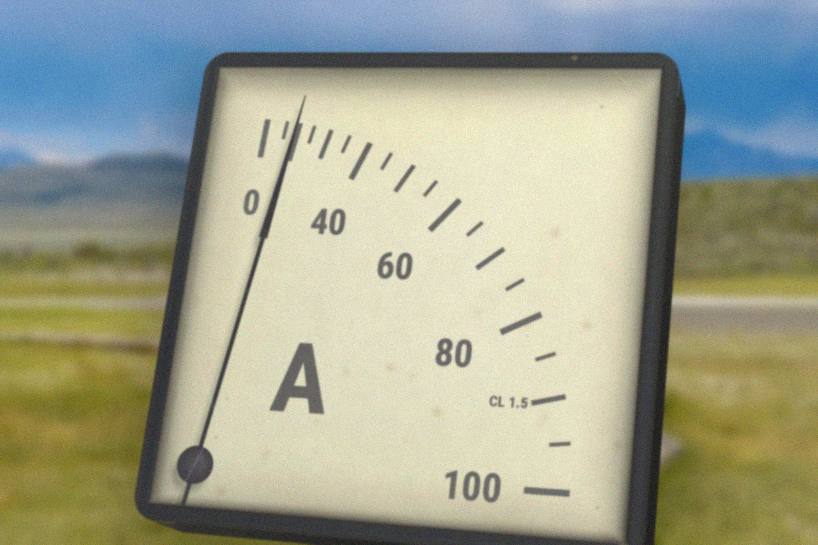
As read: 20
